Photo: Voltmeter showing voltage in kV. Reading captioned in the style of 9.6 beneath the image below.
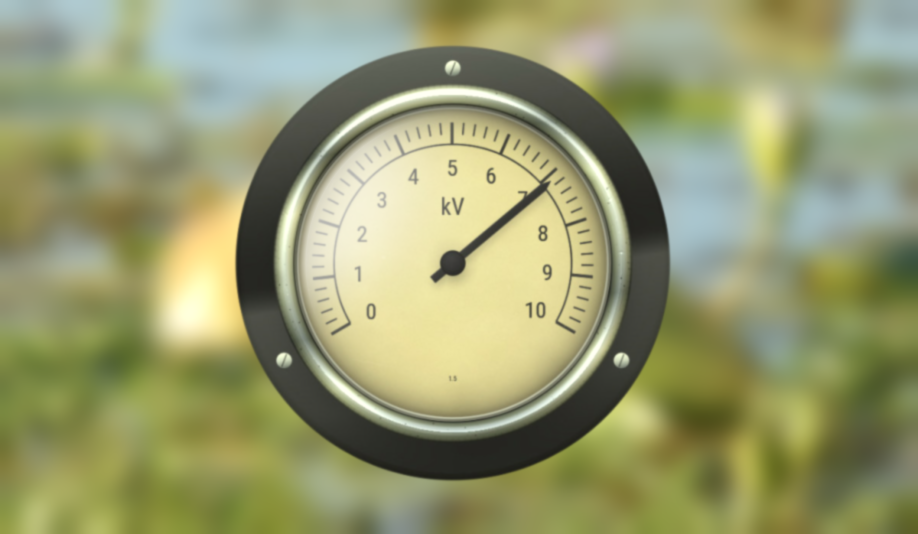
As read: 7.1
